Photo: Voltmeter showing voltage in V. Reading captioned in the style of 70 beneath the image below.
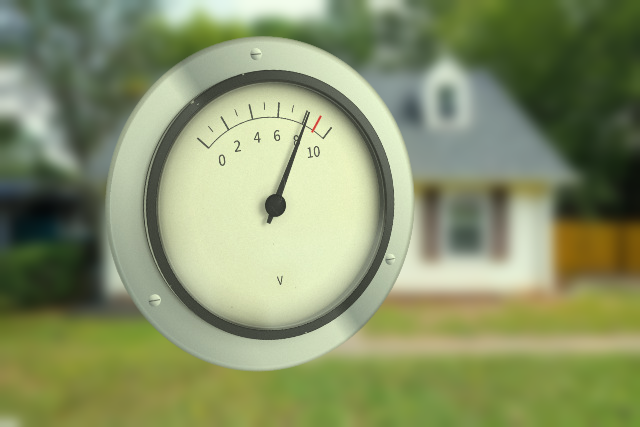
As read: 8
